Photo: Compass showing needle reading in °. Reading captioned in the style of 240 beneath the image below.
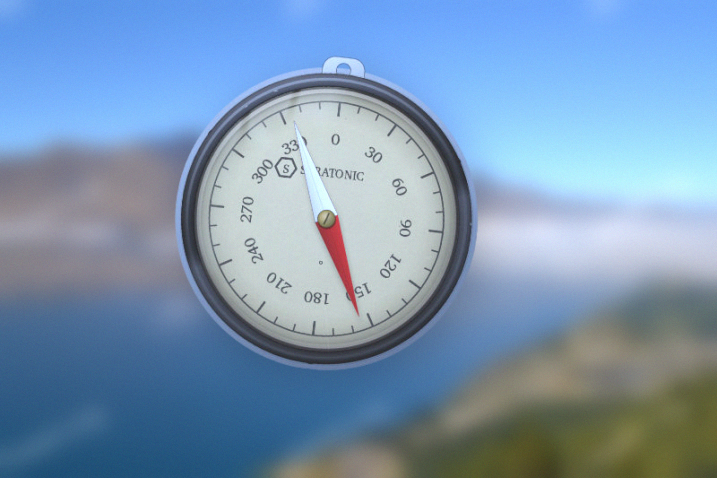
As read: 155
